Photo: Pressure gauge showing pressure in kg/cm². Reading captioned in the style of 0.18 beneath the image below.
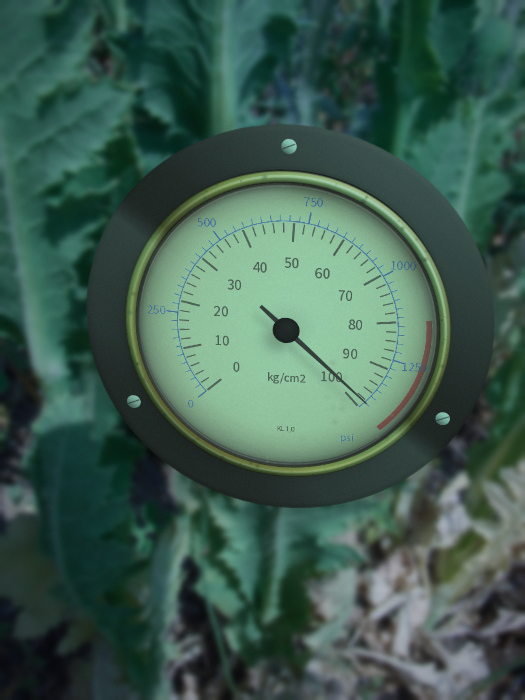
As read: 98
